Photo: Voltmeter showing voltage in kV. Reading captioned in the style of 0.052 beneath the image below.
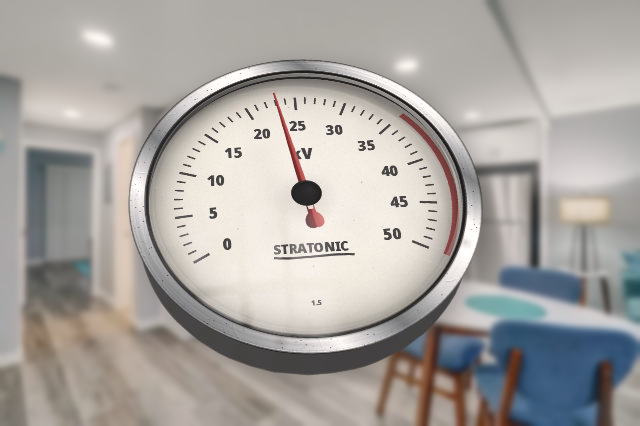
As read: 23
